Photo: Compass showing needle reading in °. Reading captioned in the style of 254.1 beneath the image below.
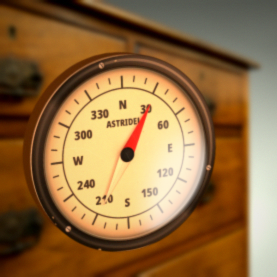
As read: 30
